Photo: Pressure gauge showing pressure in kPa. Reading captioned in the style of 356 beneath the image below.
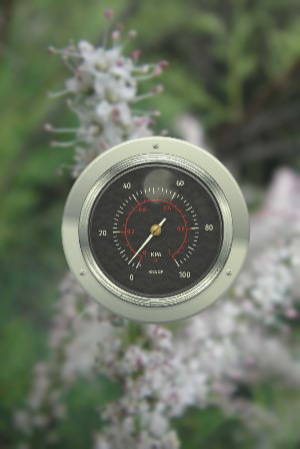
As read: 4
